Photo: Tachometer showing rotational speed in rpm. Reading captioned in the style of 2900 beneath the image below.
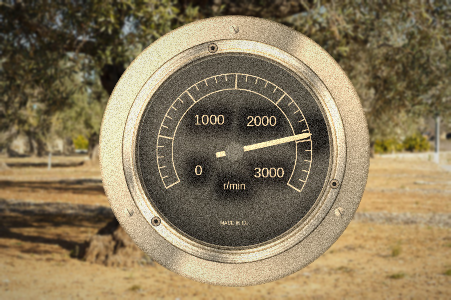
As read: 2450
